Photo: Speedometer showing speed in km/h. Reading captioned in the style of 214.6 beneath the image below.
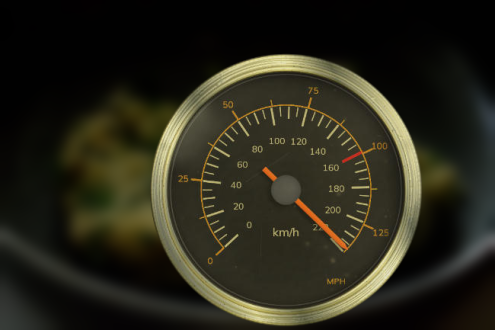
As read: 217.5
